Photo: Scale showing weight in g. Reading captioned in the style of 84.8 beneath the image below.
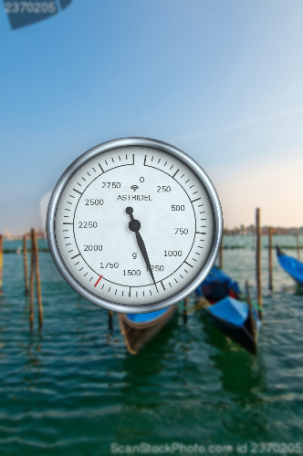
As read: 1300
